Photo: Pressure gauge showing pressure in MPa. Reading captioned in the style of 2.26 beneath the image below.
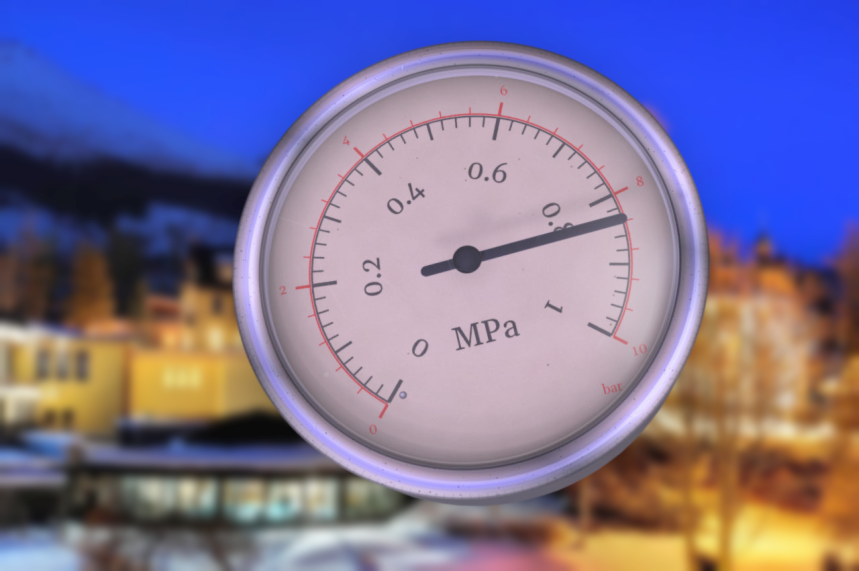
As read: 0.84
